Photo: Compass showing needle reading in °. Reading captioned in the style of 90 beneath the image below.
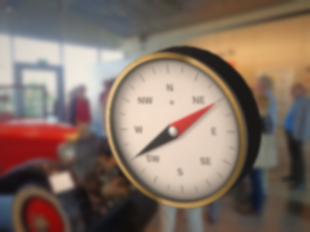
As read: 60
